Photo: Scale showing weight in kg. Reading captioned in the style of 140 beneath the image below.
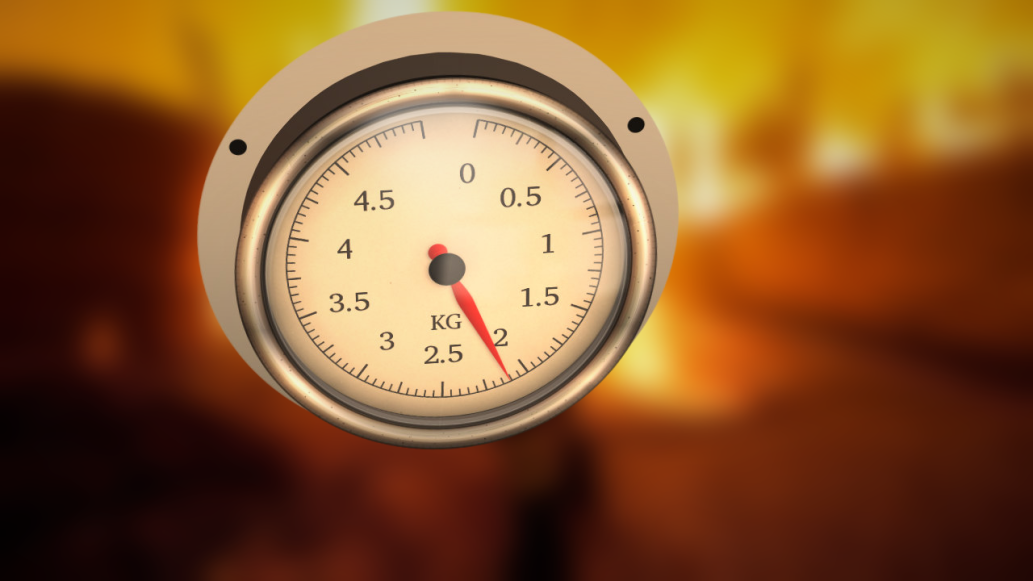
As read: 2.1
